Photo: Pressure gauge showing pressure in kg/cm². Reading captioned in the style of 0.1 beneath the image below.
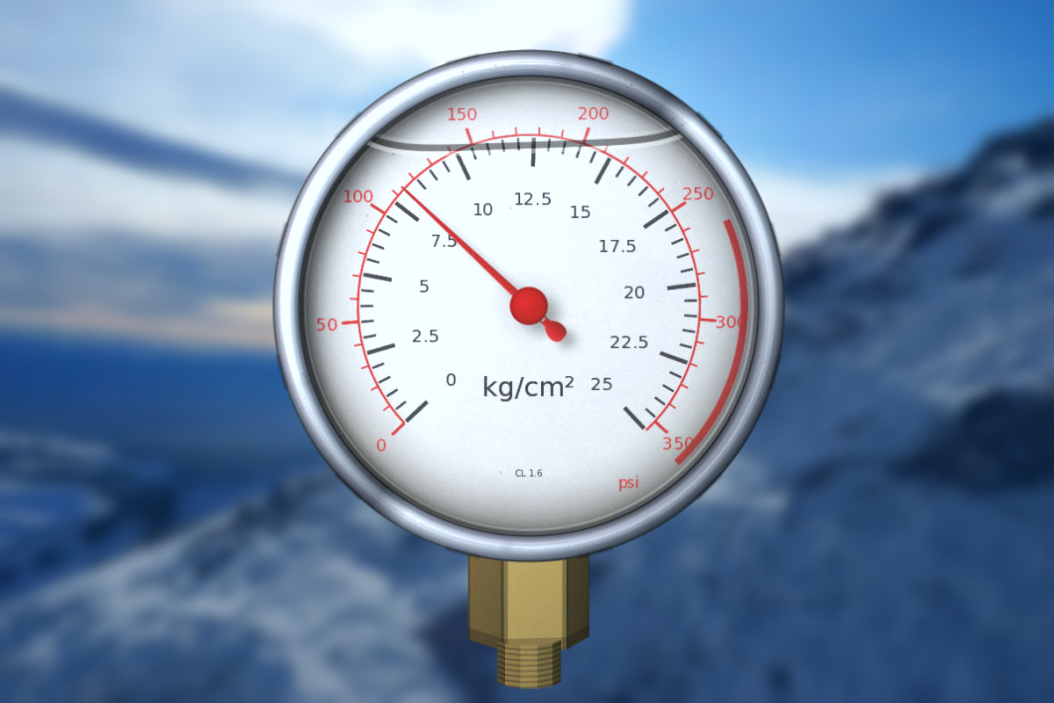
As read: 8
